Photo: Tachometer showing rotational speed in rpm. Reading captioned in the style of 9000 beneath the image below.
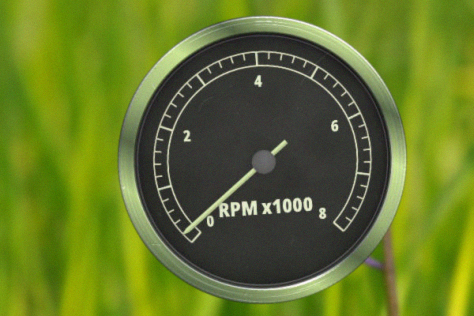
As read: 200
